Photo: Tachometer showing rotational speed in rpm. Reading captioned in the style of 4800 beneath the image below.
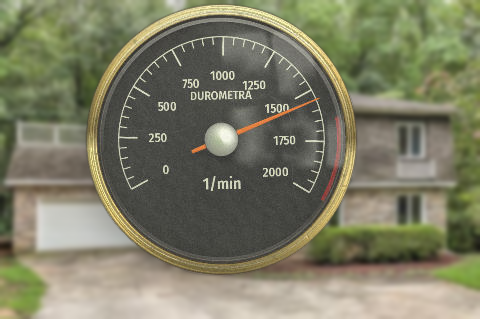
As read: 1550
